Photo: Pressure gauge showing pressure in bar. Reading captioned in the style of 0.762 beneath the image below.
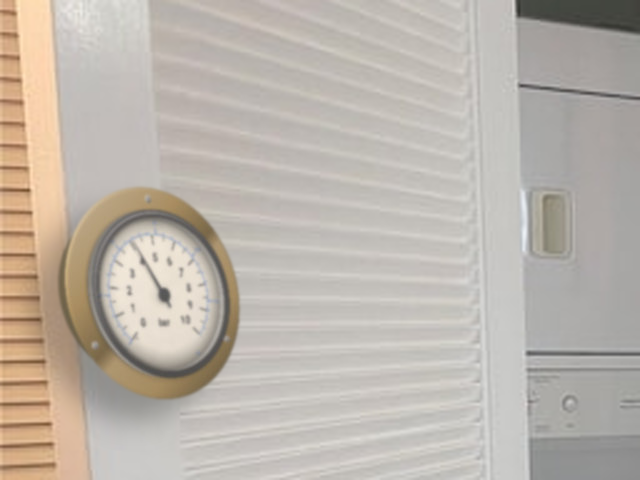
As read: 4
